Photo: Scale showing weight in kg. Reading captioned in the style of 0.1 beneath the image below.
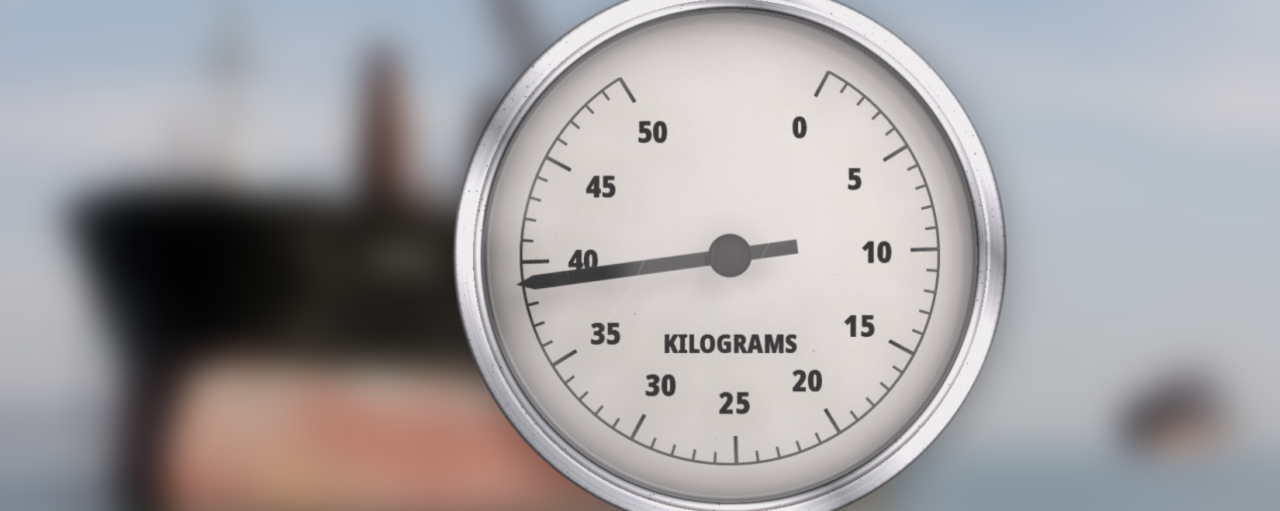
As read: 39
